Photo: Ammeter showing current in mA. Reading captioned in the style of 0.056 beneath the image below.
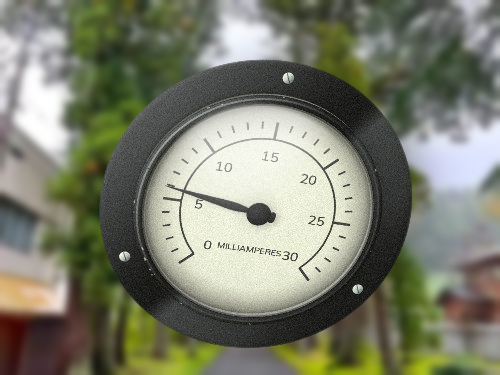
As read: 6
